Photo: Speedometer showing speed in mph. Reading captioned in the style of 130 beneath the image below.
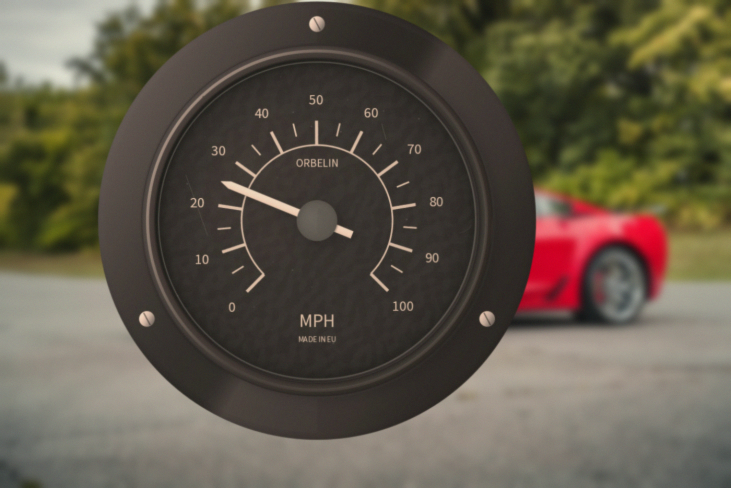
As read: 25
